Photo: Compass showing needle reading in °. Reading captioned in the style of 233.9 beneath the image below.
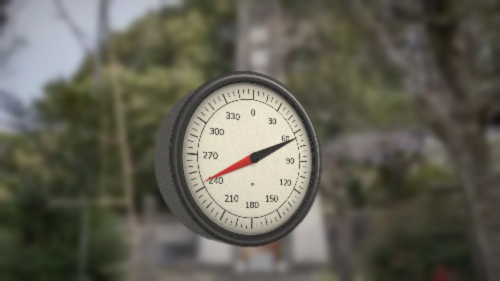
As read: 245
